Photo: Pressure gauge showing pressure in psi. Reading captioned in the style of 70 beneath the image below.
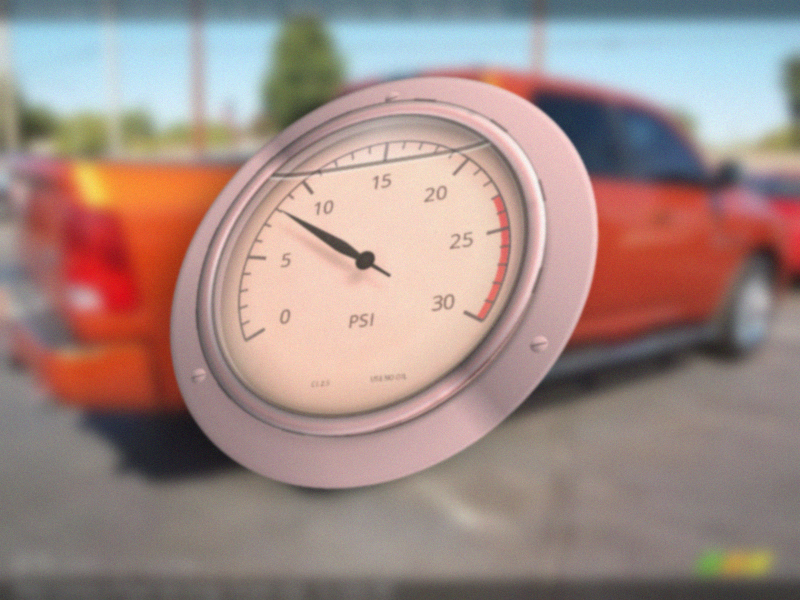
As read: 8
